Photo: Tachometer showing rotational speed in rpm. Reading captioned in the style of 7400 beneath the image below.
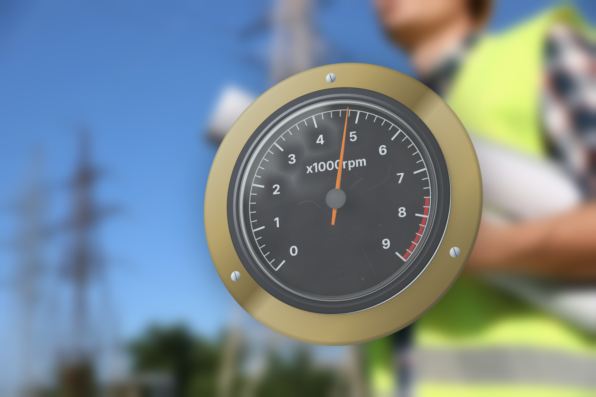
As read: 4800
